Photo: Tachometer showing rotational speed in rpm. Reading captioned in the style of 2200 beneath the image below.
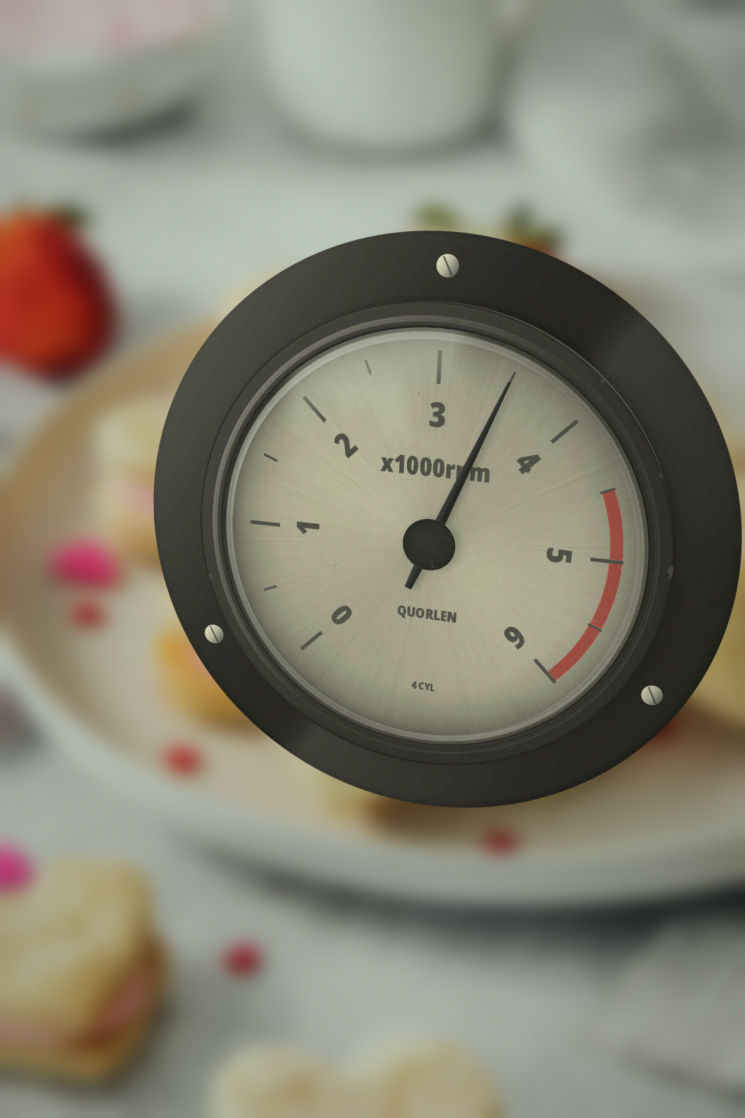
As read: 3500
